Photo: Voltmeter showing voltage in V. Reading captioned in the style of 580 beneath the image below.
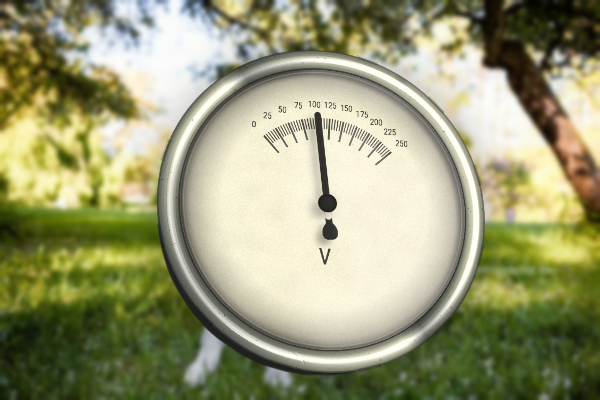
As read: 100
